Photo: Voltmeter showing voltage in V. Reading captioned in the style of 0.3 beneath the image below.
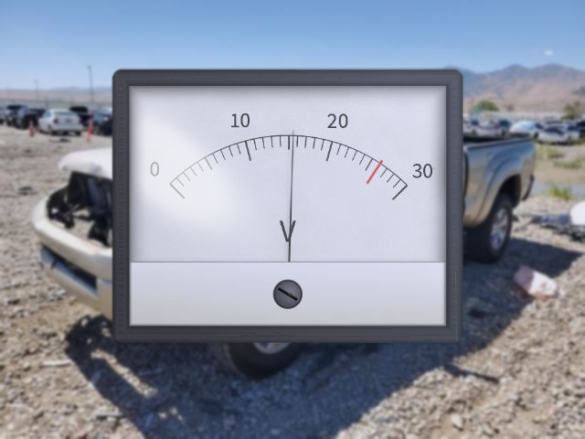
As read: 15.5
